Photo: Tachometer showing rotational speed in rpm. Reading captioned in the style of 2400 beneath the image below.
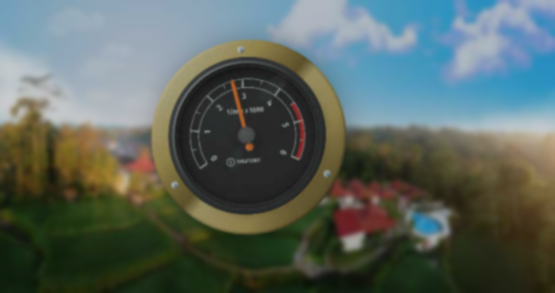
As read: 2750
